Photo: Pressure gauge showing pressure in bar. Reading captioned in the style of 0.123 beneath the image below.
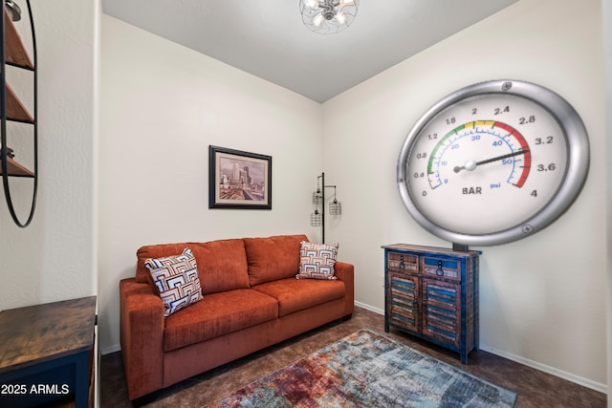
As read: 3.3
